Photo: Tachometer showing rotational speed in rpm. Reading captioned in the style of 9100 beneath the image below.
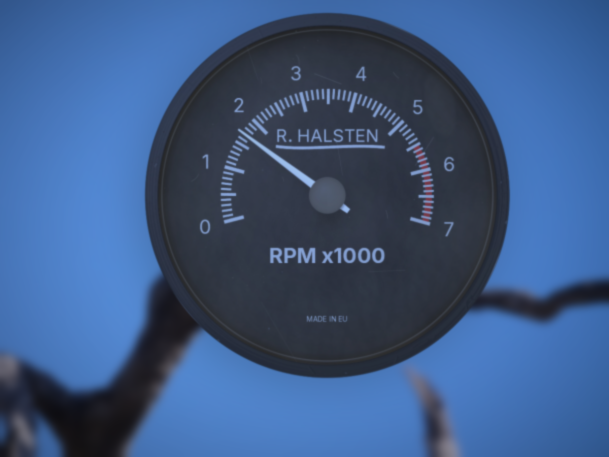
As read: 1700
